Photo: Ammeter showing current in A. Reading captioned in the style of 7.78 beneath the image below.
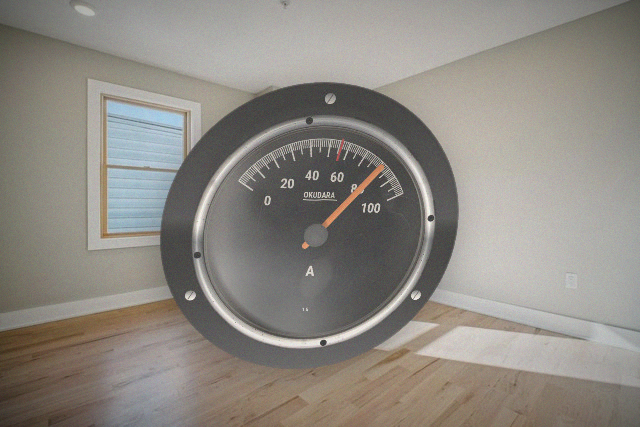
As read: 80
